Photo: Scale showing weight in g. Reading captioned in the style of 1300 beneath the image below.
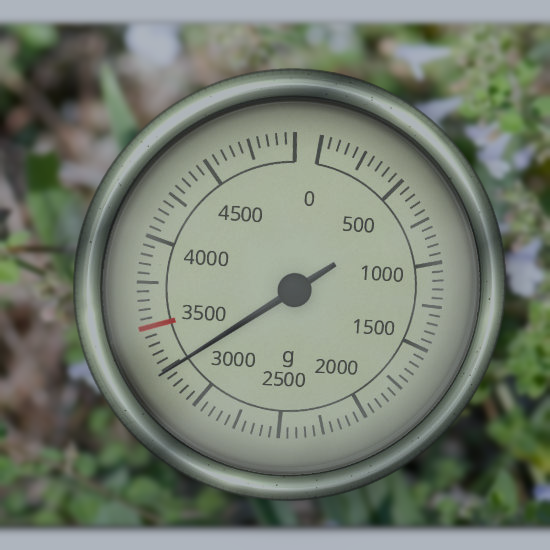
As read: 3250
